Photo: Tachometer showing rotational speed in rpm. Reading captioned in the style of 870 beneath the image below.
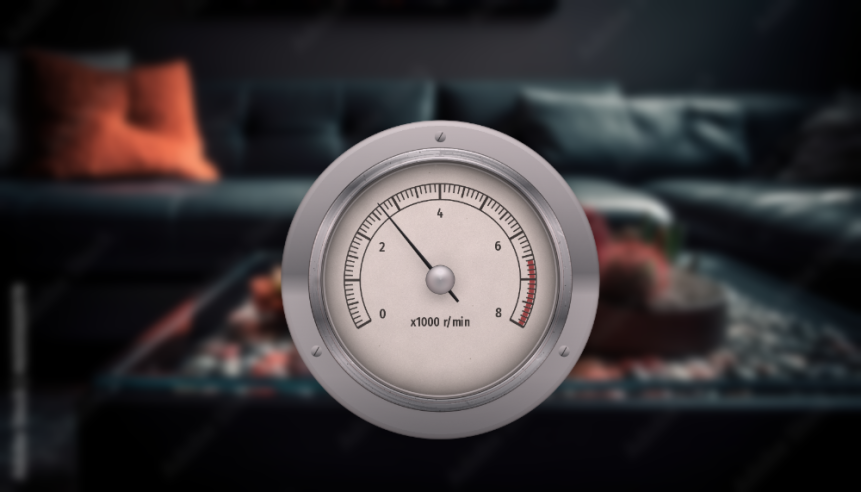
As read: 2700
